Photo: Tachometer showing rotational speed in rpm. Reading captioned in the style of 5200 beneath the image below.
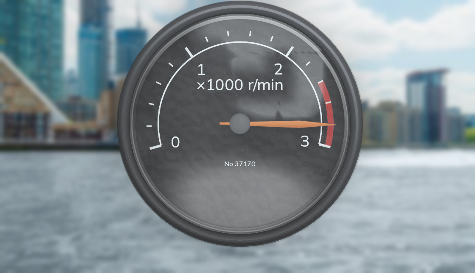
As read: 2800
